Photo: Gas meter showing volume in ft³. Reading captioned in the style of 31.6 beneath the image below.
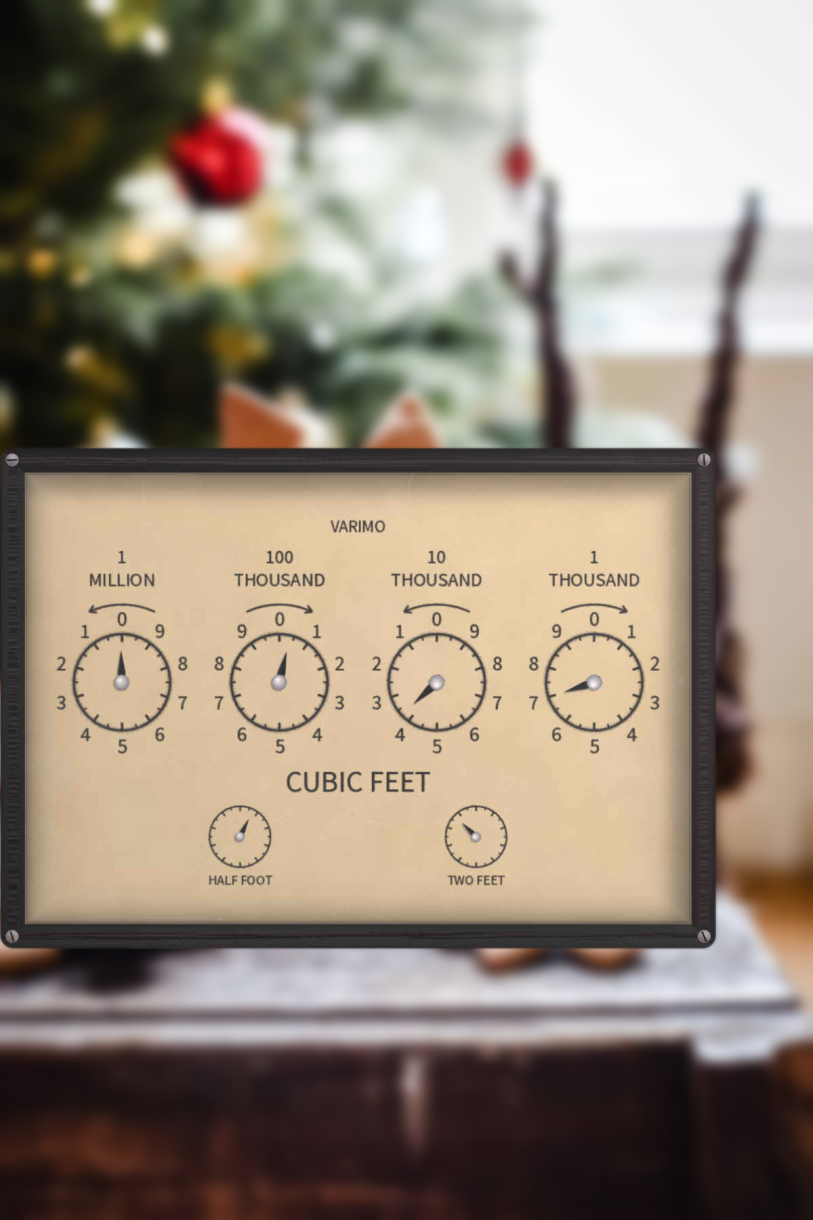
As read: 3700
